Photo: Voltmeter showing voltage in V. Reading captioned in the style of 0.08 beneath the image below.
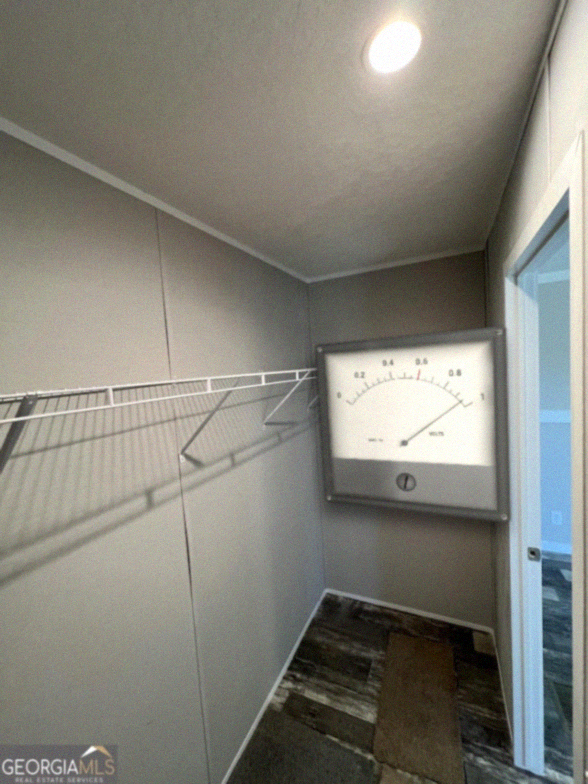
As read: 0.95
